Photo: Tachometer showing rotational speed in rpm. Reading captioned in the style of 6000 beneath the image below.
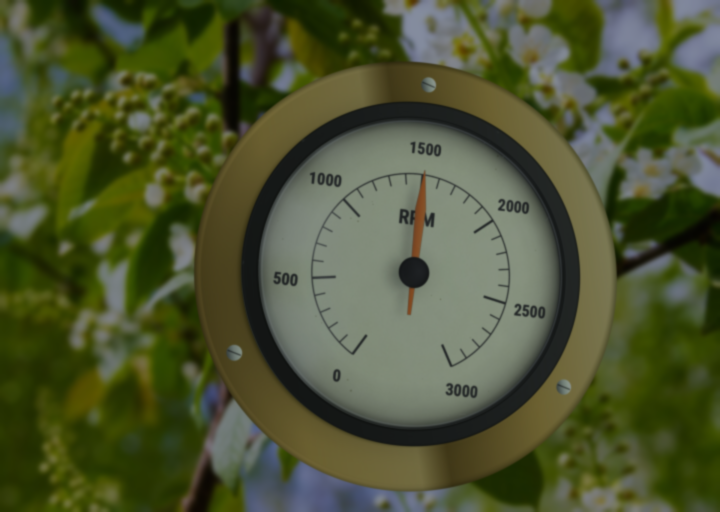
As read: 1500
